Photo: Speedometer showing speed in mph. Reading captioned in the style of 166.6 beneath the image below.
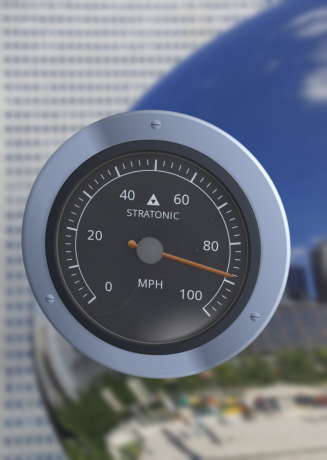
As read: 88
